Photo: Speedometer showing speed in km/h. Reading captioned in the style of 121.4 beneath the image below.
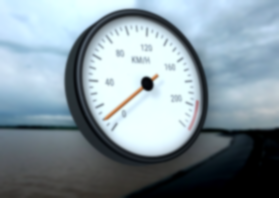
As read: 10
